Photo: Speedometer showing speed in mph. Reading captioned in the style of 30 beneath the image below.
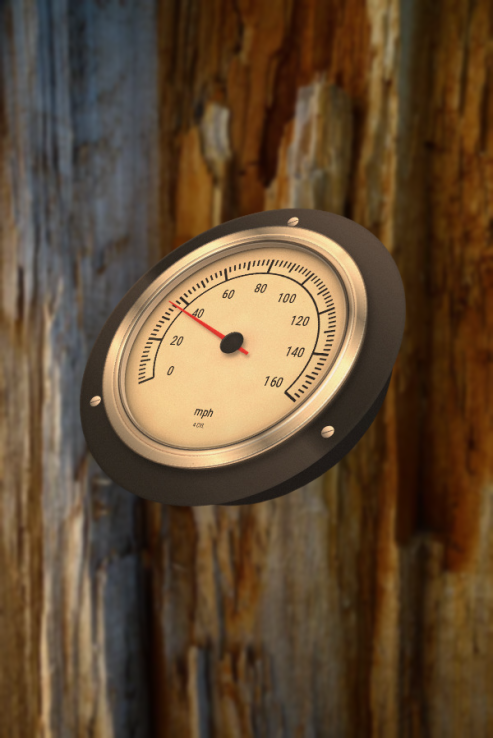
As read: 36
